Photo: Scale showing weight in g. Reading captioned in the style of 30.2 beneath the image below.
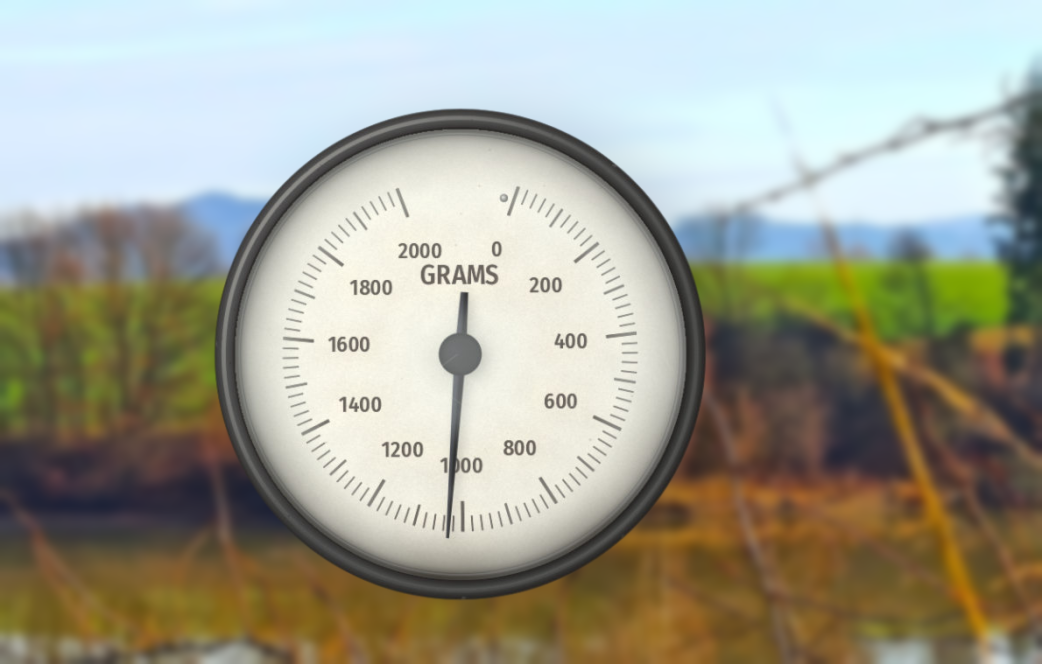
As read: 1030
